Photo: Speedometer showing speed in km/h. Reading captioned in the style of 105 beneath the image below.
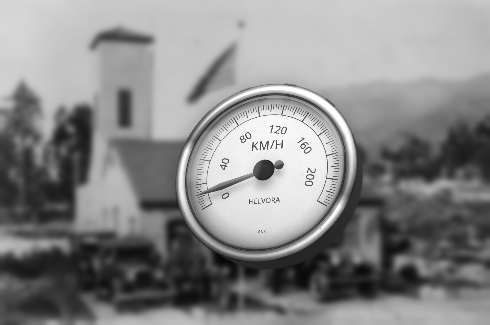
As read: 10
